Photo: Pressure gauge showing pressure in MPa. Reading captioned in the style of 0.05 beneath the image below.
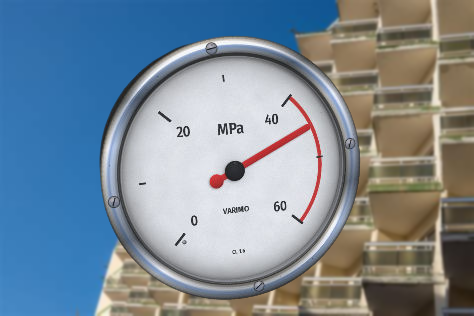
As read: 45
